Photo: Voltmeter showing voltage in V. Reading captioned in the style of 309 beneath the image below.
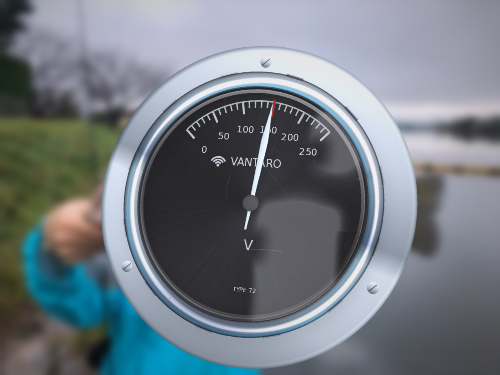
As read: 150
